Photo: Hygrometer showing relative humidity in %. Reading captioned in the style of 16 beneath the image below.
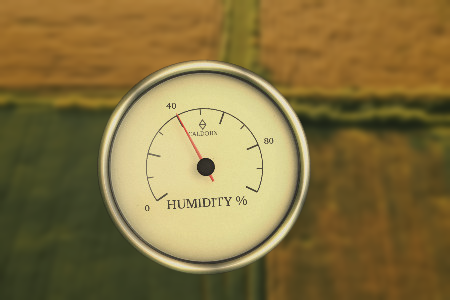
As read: 40
